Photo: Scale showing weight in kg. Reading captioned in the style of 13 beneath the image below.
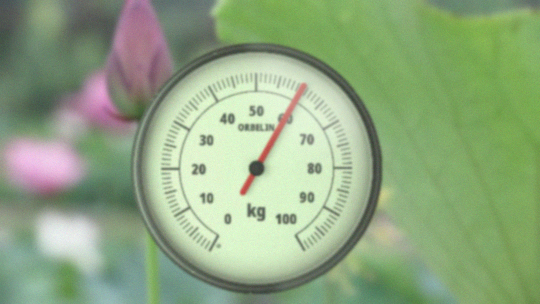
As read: 60
